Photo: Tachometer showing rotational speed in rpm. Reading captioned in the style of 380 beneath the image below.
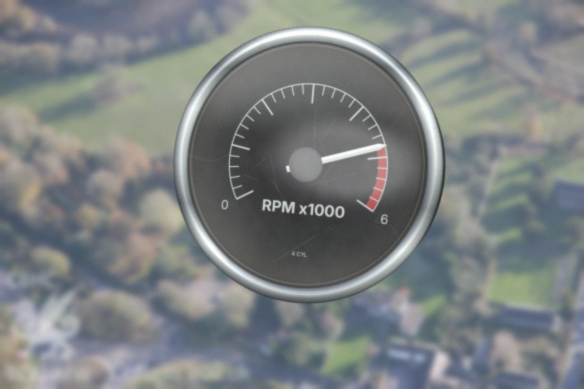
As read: 4800
